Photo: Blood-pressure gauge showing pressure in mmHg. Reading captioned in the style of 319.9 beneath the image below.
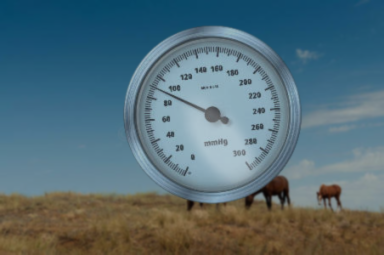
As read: 90
